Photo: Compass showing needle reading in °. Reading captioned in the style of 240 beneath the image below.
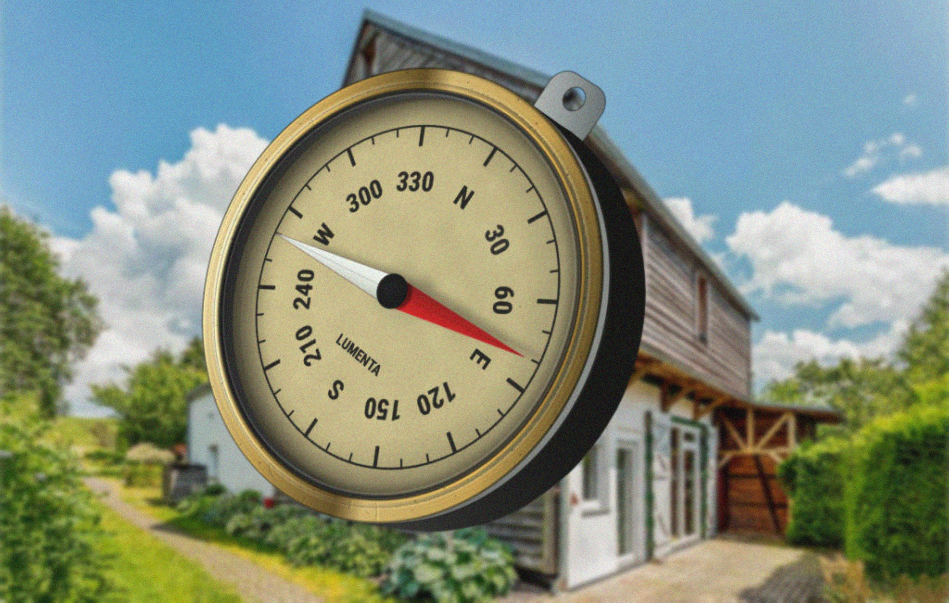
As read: 80
